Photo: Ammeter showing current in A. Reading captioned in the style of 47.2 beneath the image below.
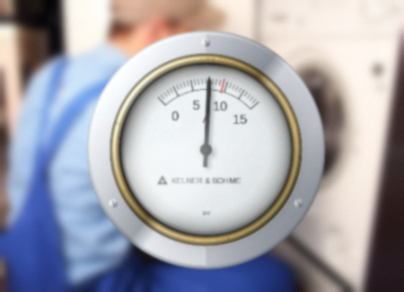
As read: 7.5
